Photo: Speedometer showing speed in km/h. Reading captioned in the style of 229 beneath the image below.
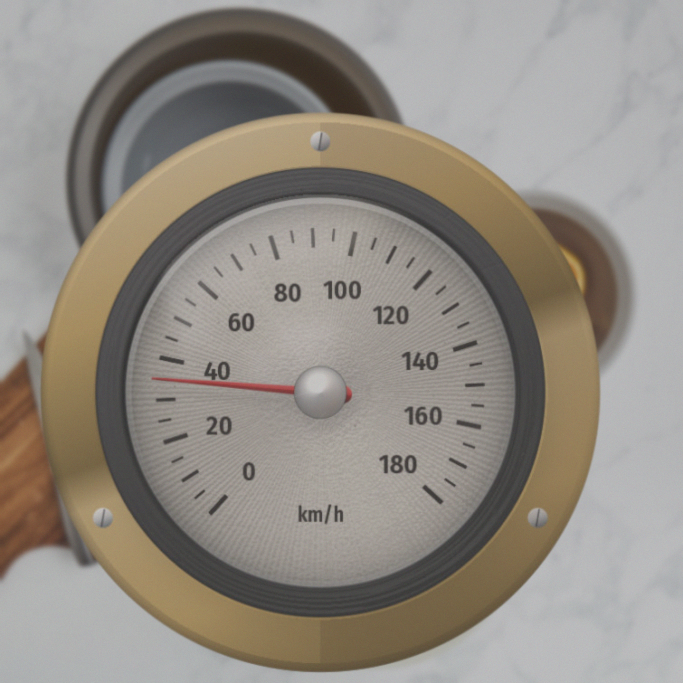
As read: 35
